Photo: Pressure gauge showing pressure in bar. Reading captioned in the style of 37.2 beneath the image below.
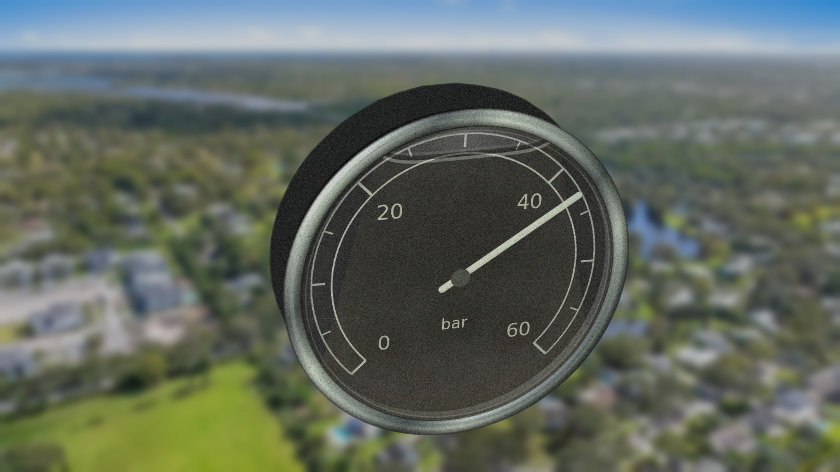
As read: 42.5
